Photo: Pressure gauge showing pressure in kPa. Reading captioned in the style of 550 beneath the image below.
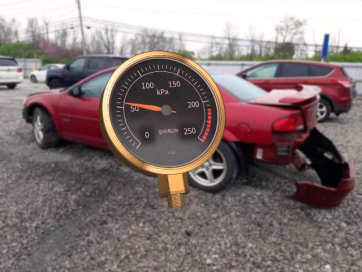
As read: 55
